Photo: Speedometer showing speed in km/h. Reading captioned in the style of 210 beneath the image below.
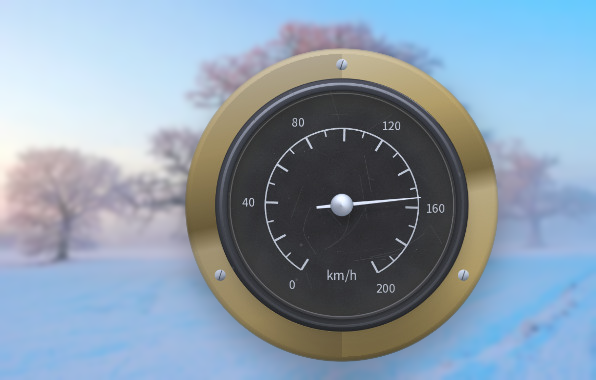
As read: 155
